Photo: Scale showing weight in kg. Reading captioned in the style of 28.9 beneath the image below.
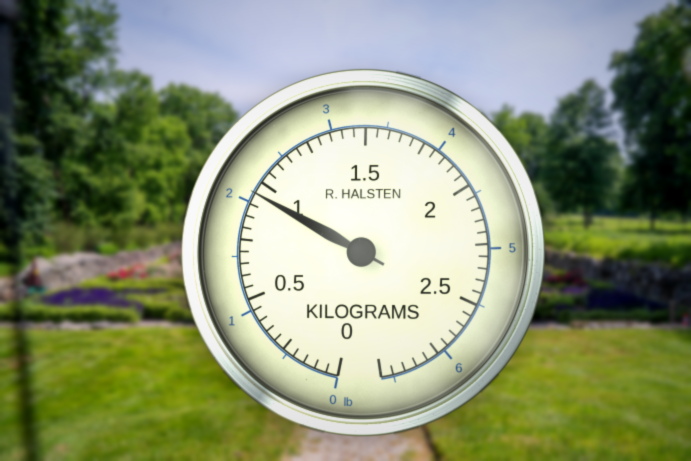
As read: 0.95
